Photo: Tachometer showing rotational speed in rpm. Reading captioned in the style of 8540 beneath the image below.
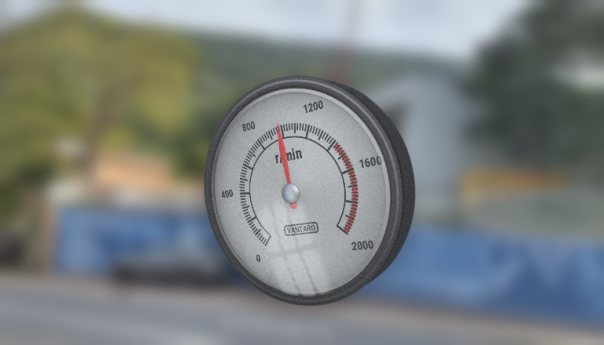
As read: 1000
